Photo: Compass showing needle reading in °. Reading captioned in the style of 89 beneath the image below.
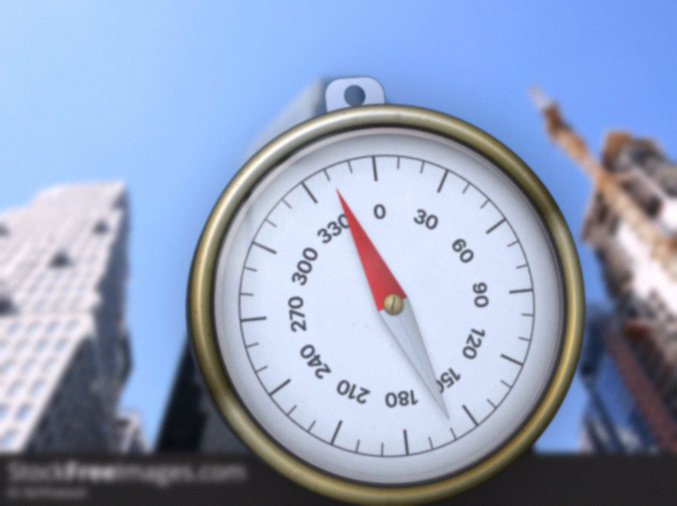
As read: 340
